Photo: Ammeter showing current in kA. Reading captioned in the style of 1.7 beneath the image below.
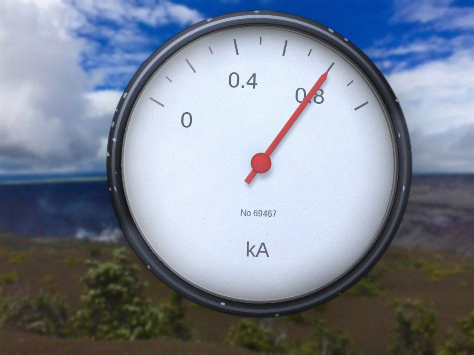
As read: 0.8
